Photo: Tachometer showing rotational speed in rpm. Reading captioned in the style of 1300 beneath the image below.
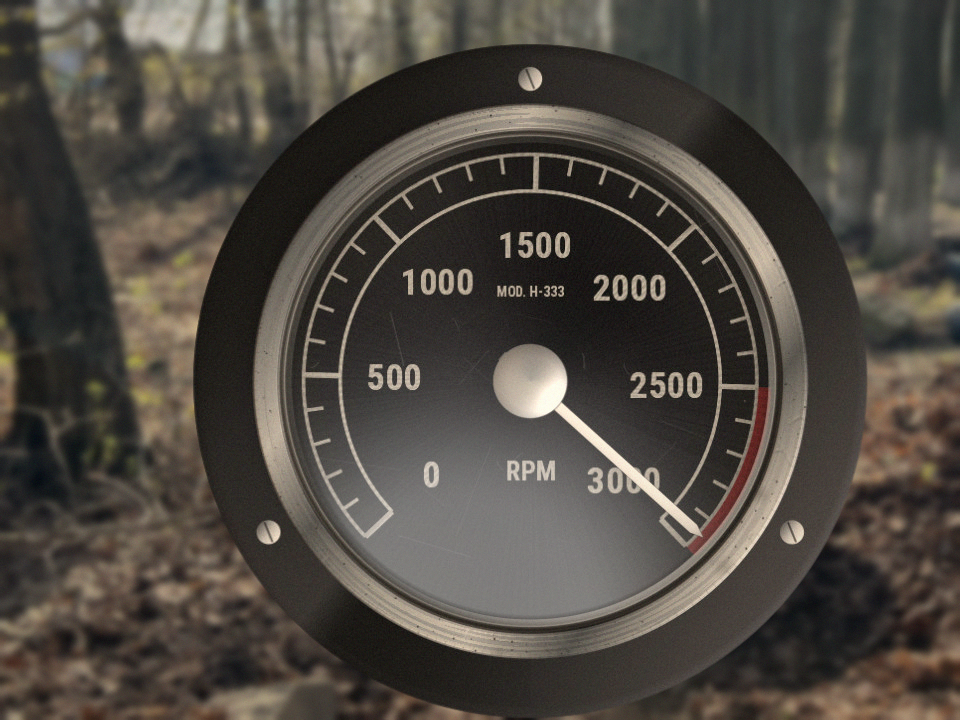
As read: 2950
